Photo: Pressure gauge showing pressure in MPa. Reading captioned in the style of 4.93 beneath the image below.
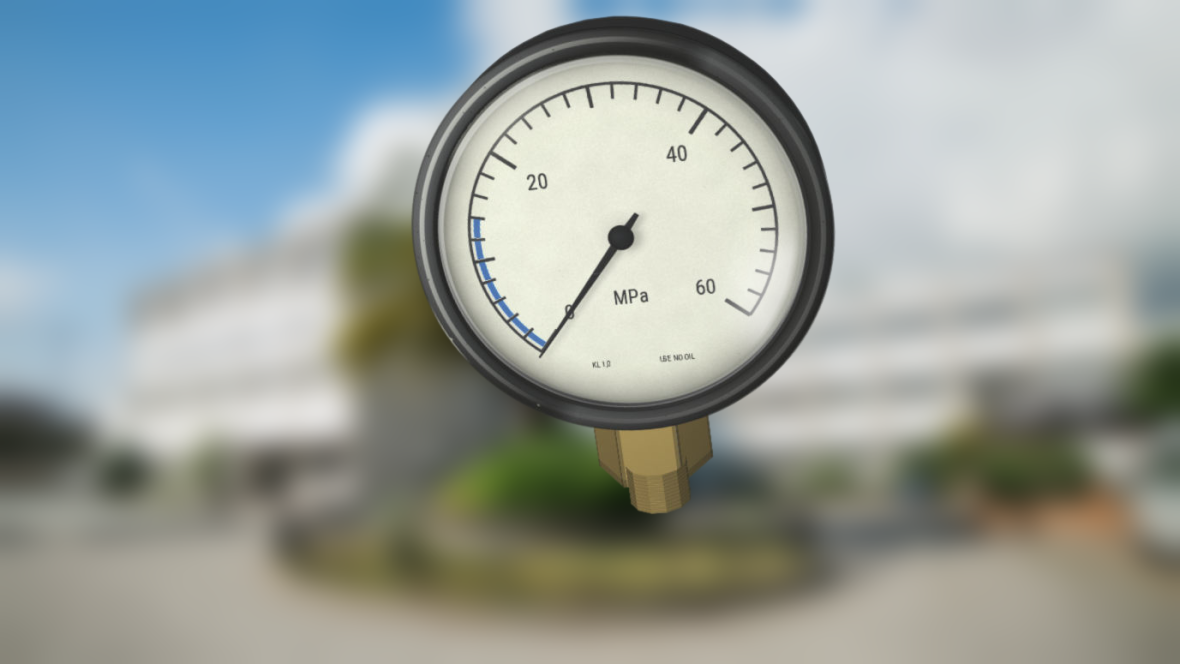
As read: 0
